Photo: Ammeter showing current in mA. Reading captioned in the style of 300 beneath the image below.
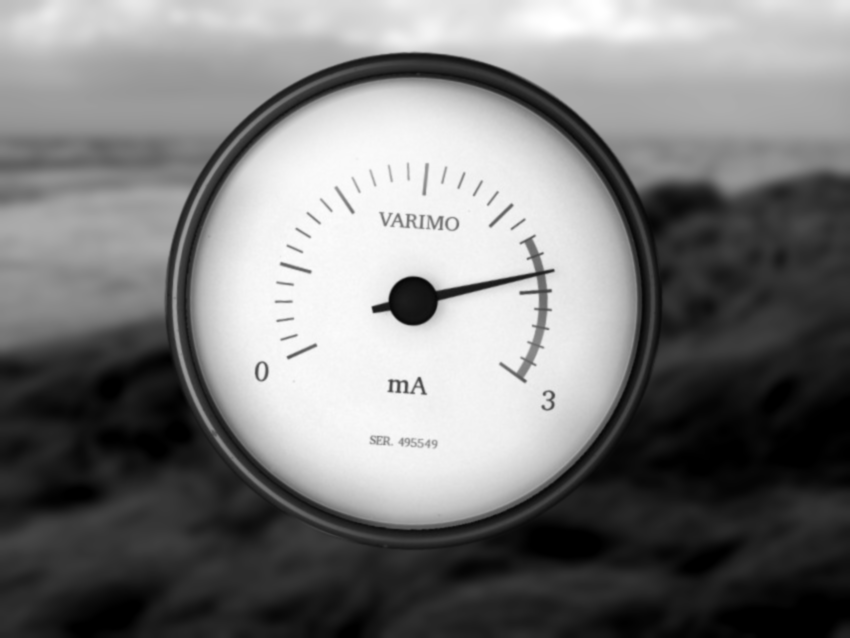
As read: 2.4
